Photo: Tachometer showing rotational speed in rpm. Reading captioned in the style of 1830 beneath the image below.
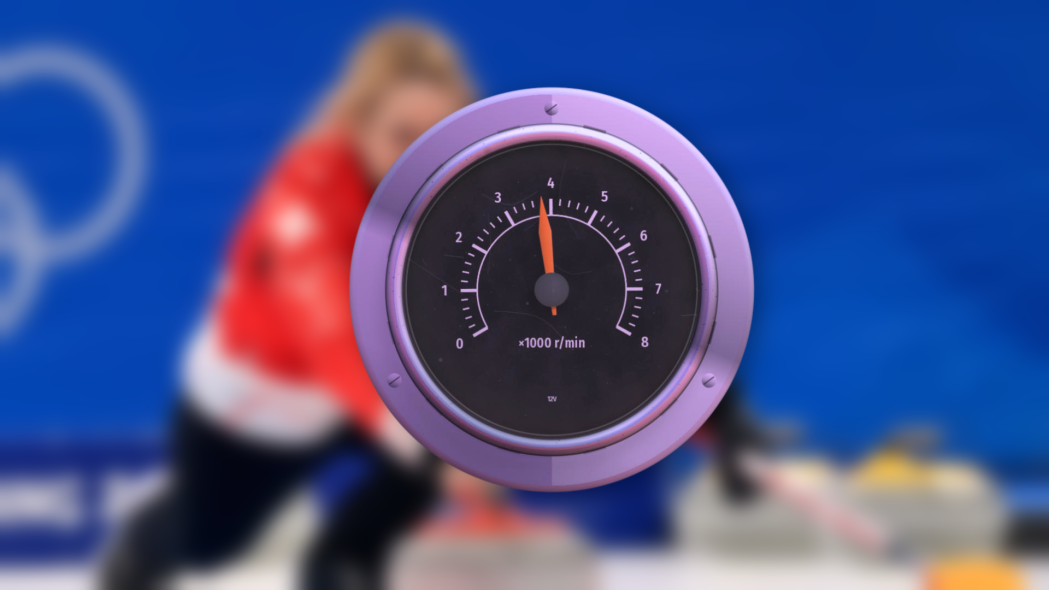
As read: 3800
